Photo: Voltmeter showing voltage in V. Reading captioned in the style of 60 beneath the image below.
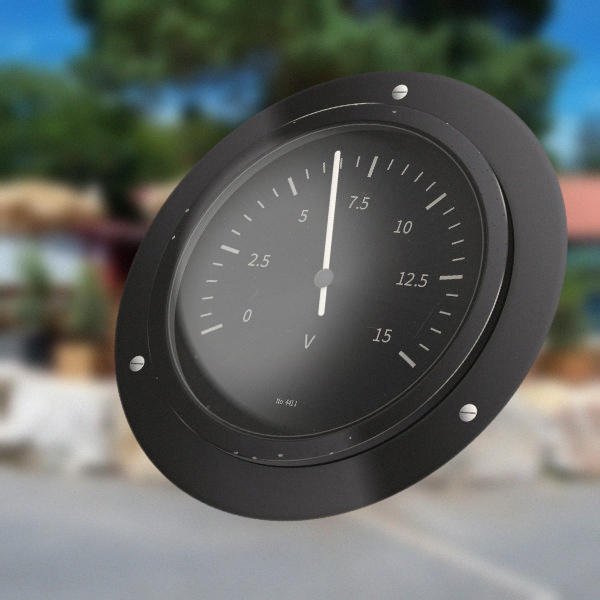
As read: 6.5
